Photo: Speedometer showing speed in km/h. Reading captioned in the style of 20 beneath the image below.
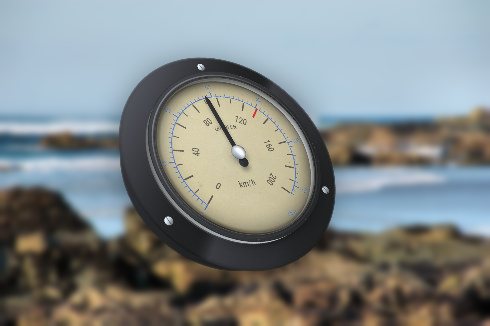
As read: 90
